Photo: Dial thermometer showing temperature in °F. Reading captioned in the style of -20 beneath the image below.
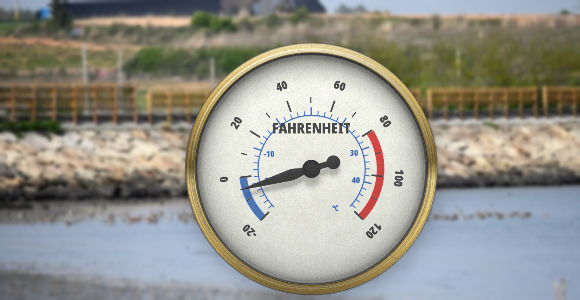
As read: -5
